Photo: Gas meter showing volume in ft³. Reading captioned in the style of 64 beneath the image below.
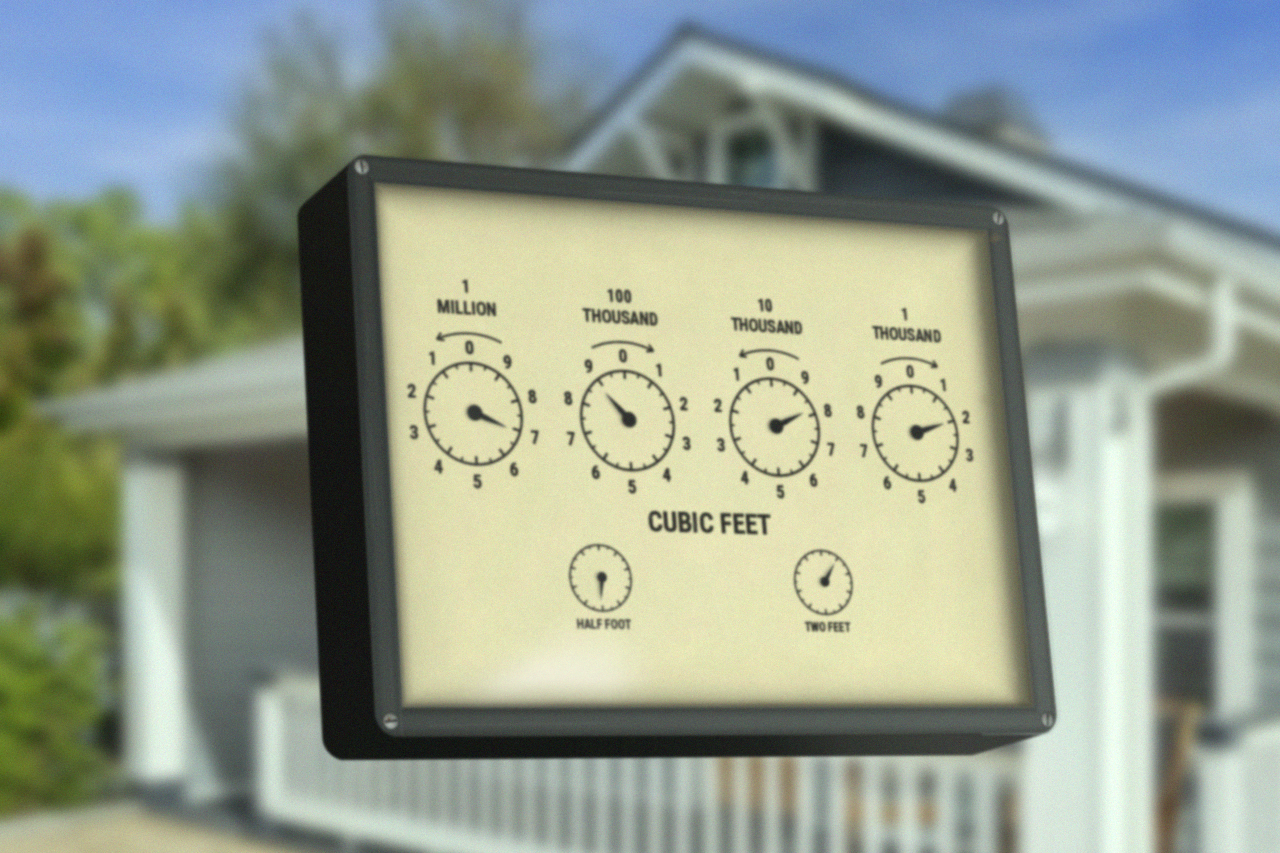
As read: 688200
